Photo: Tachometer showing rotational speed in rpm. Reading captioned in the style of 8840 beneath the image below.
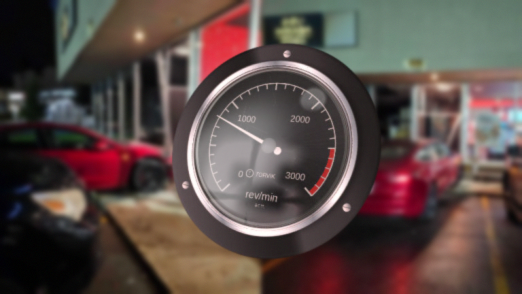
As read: 800
